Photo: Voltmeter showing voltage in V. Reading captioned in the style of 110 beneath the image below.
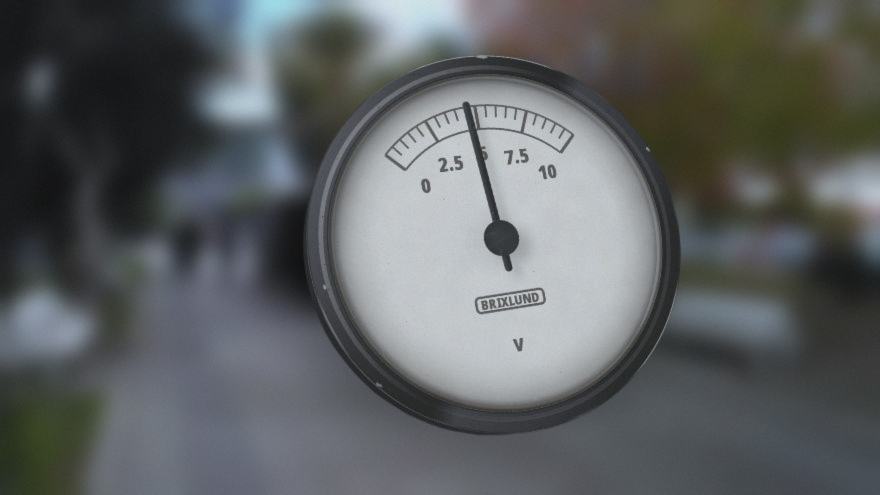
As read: 4.5
